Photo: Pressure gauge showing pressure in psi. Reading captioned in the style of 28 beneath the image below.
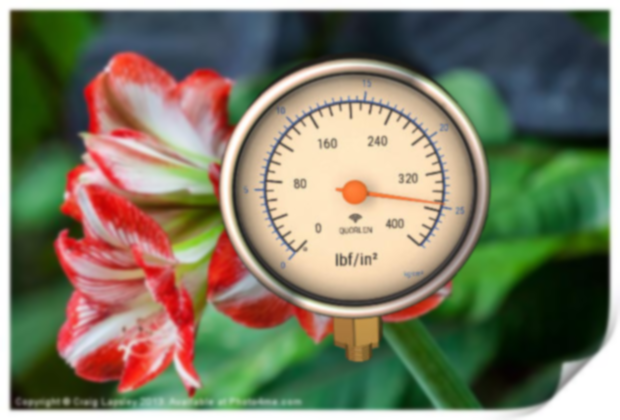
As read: 350
